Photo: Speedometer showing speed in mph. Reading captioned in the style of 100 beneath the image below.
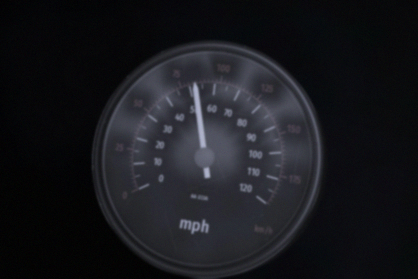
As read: 52.5
